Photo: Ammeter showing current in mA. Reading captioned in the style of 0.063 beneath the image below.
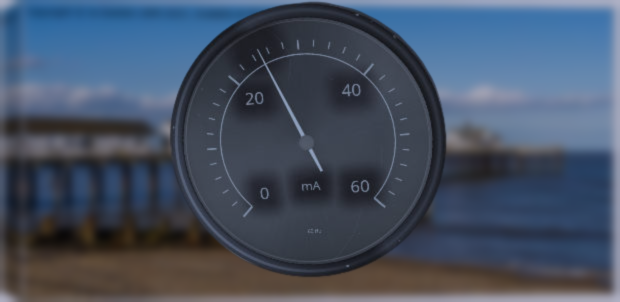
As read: 25
